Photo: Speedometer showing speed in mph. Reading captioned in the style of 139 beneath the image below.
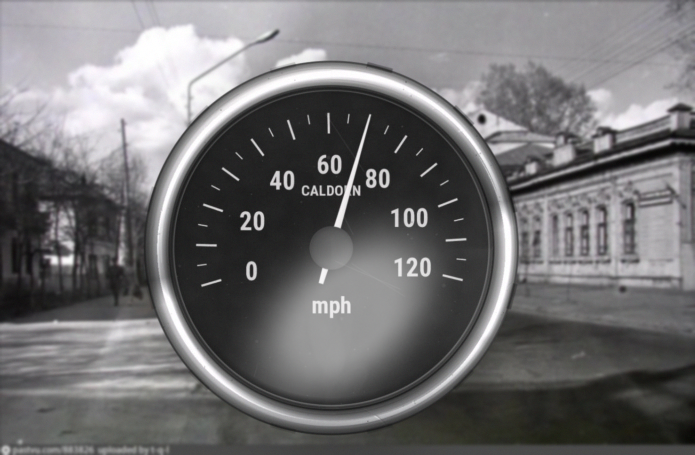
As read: 70
